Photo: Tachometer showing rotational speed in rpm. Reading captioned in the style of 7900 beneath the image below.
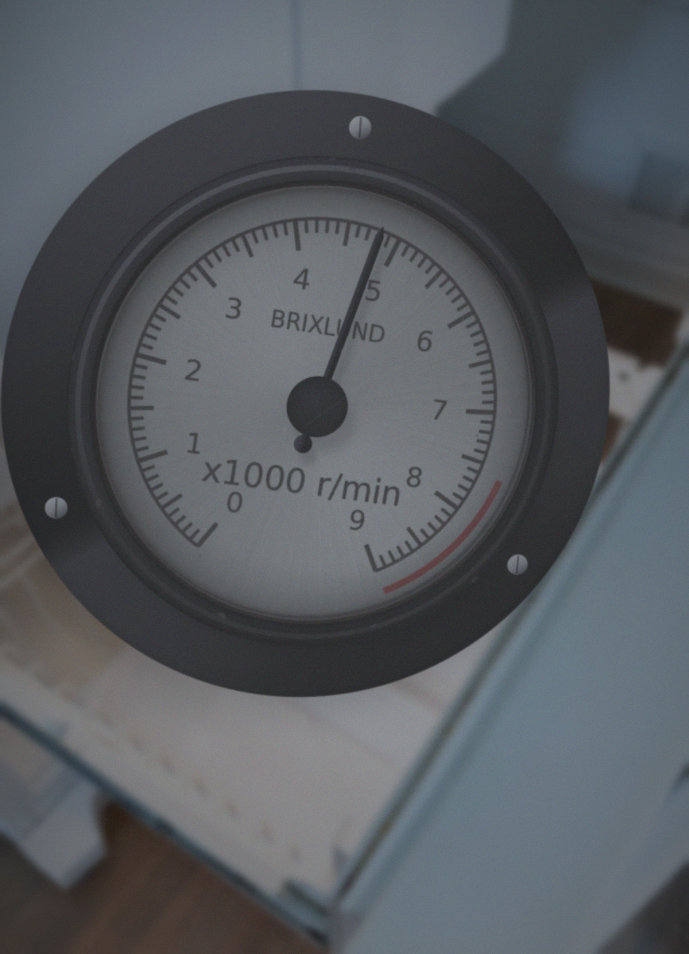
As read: 4800
